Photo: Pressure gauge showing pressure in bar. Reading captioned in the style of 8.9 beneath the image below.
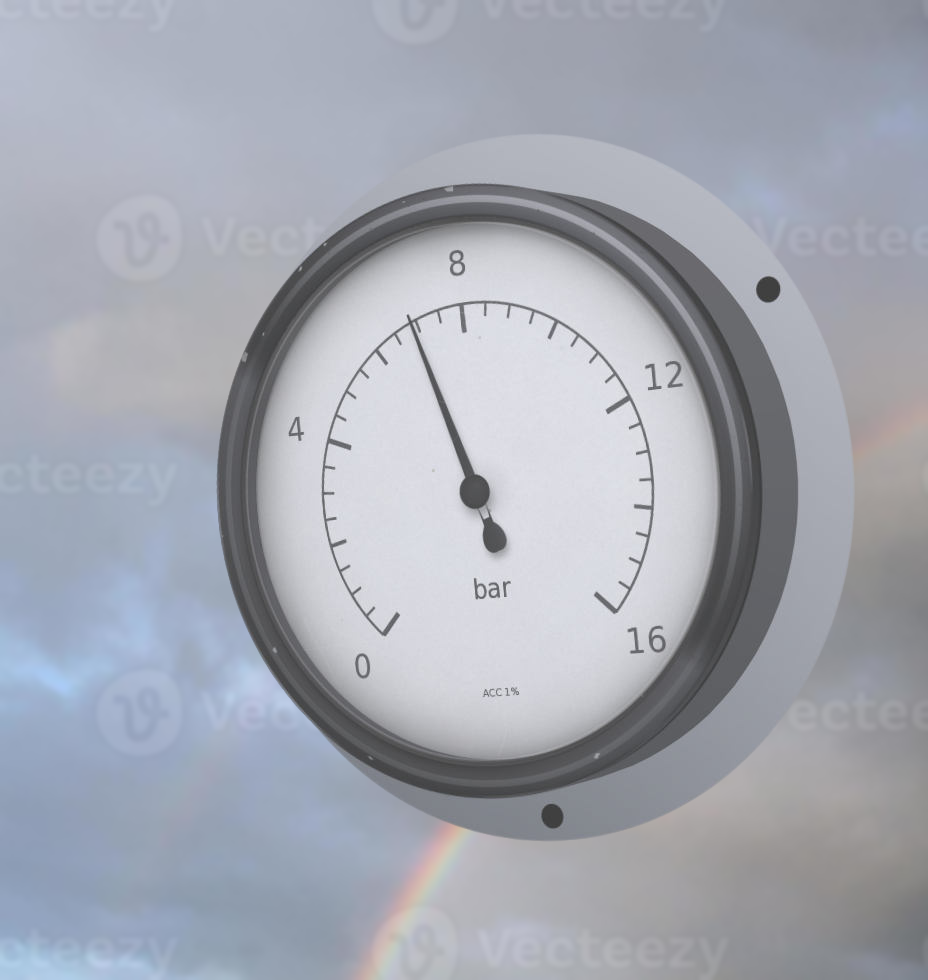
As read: 7
